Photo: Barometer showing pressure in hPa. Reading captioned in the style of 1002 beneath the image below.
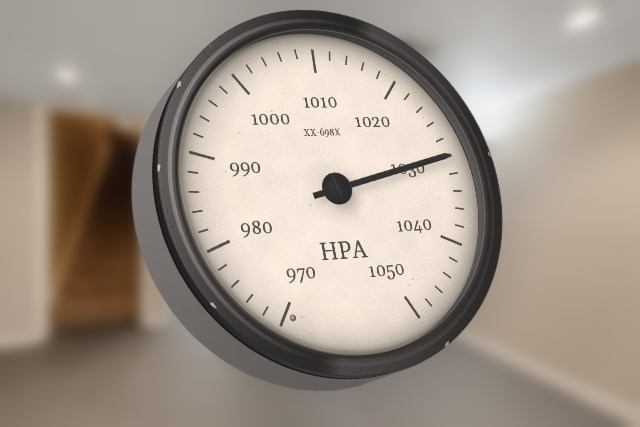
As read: 1030
